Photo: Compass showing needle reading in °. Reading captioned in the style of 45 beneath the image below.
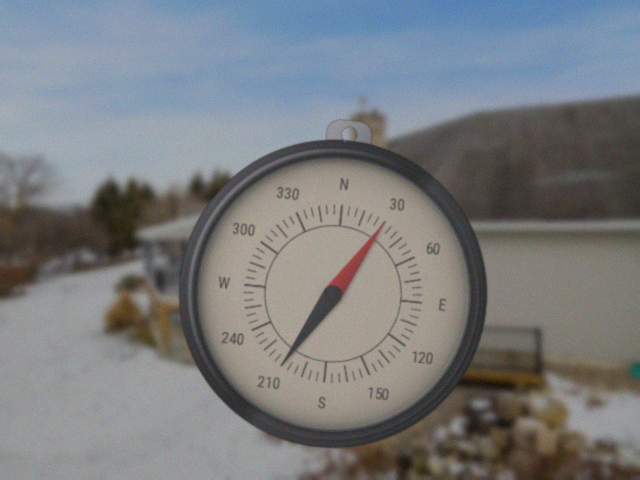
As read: 30
